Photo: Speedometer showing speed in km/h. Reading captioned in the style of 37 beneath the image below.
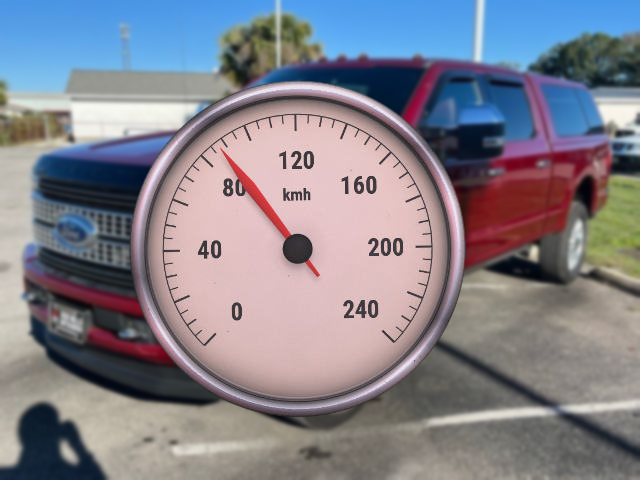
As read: 87.5
